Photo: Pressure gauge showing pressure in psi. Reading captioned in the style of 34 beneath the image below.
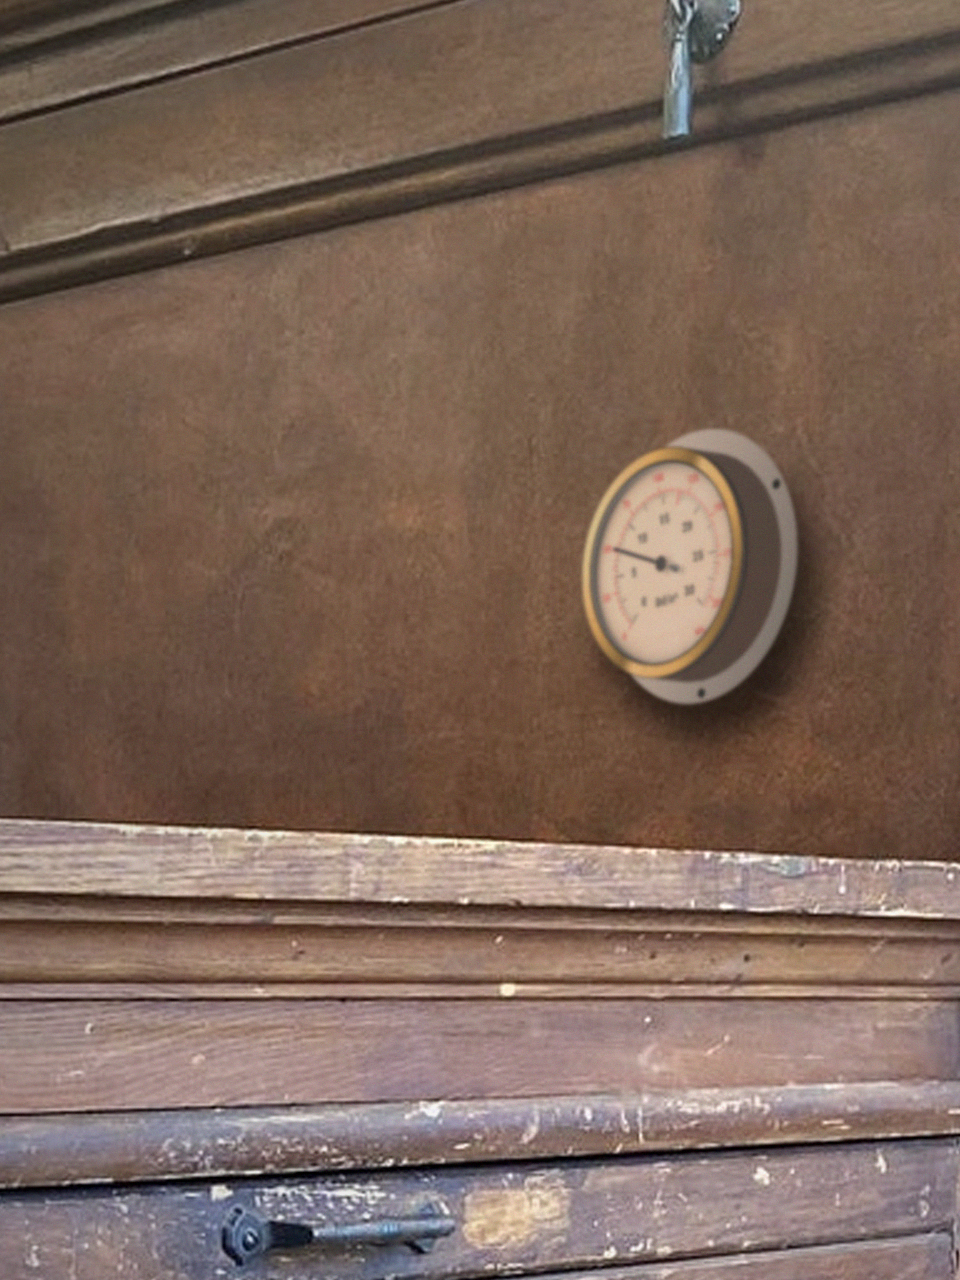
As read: 7.5
